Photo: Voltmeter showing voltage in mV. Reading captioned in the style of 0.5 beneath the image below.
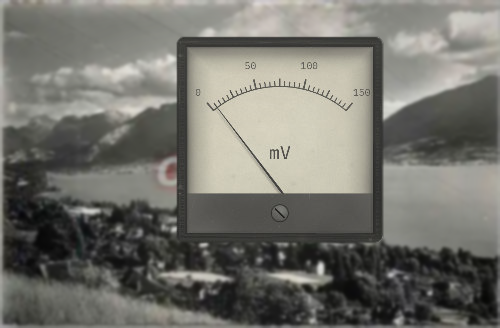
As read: 5
